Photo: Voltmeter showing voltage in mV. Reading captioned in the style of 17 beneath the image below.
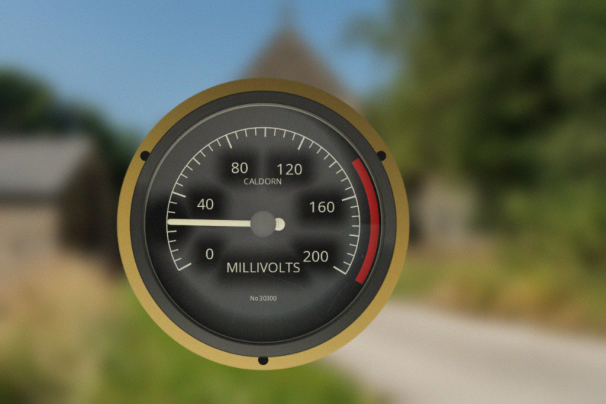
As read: 25
